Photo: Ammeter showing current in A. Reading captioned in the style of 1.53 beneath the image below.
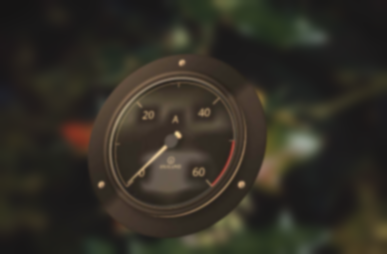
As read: 0
